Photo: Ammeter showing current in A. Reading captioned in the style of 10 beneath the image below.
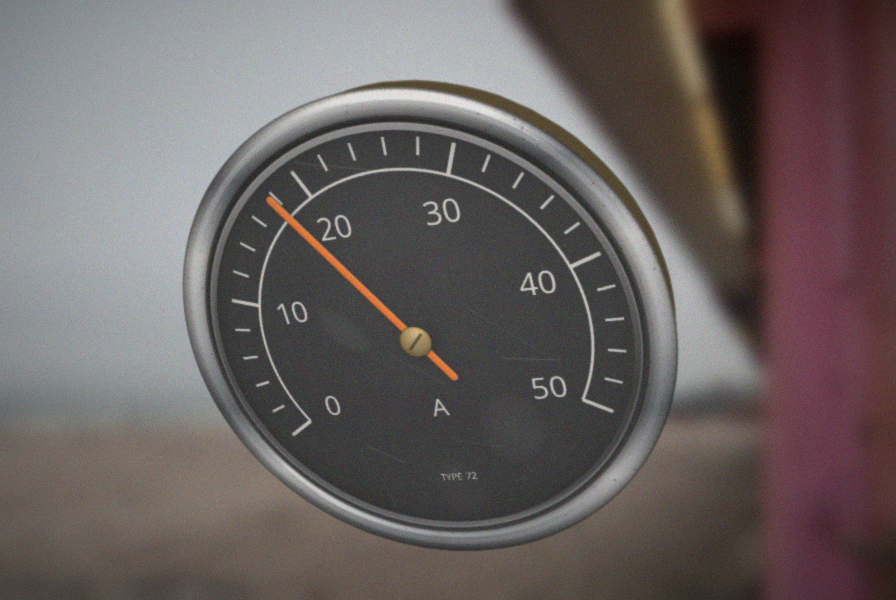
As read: 18
